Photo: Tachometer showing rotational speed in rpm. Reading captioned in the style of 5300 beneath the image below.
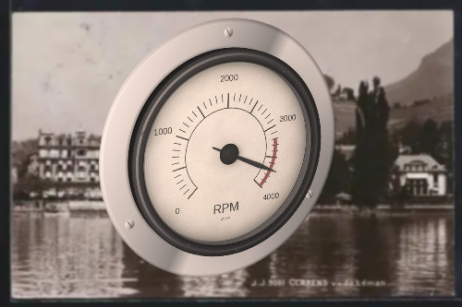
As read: 3700
